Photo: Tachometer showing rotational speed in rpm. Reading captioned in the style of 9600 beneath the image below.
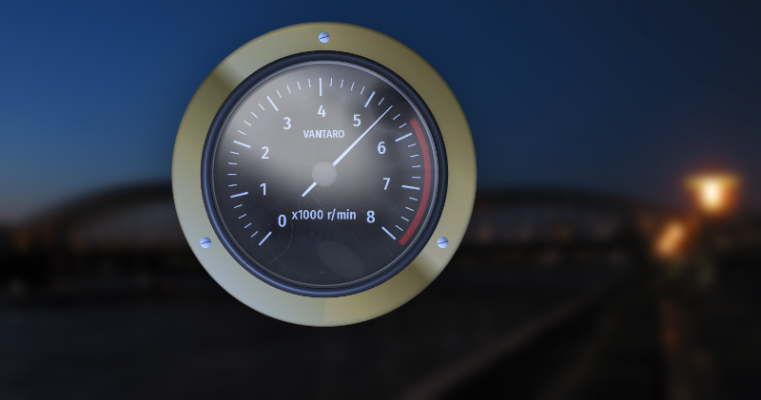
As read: 5400
